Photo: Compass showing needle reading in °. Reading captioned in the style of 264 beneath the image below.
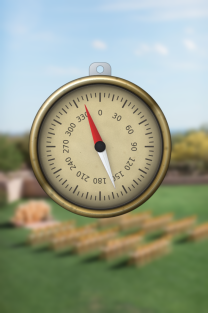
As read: 340
